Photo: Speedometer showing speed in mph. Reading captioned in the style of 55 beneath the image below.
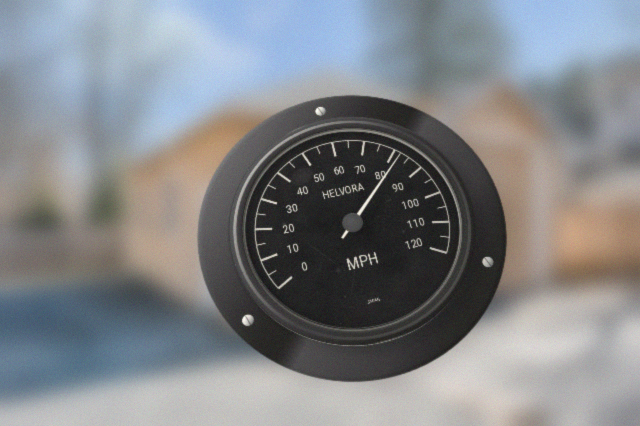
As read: 82.5
